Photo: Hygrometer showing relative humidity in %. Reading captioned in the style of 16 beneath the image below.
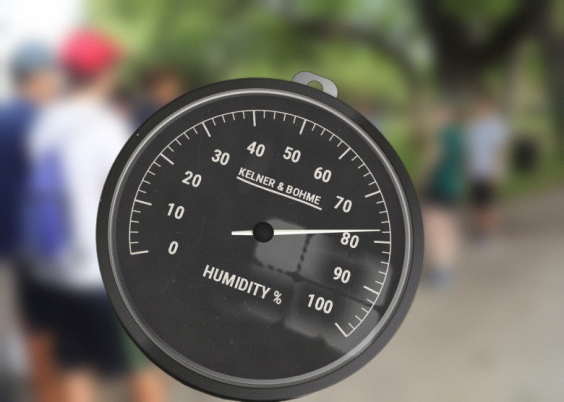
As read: 78
